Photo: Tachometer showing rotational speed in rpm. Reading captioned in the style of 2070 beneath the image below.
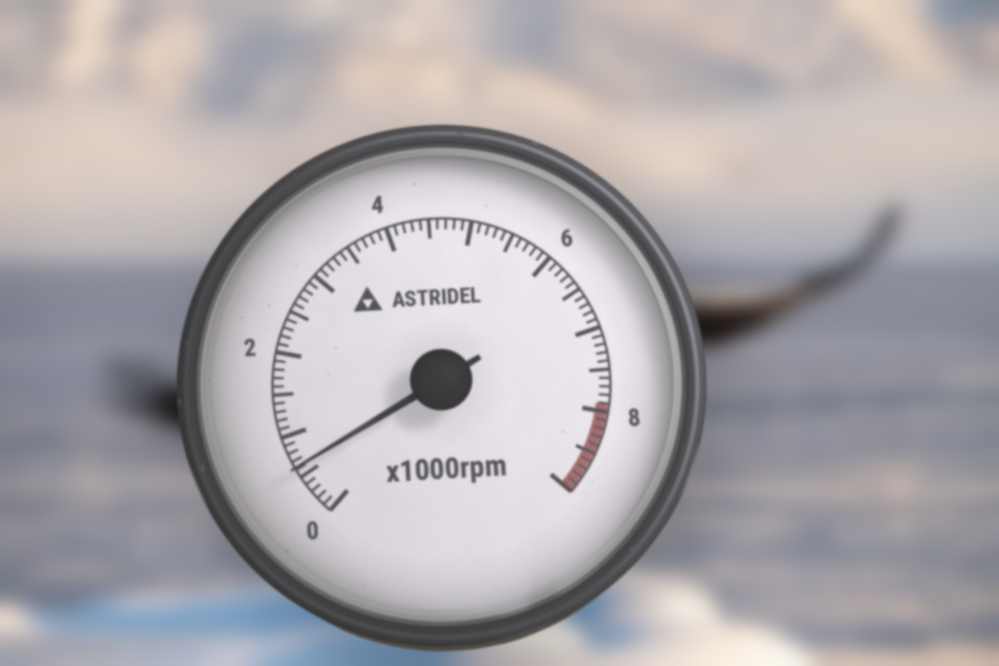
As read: 600
